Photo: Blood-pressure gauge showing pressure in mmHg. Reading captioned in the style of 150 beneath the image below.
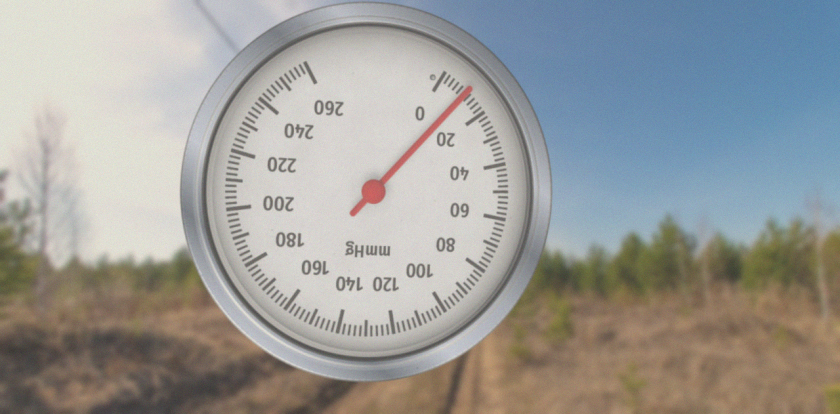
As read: 10
